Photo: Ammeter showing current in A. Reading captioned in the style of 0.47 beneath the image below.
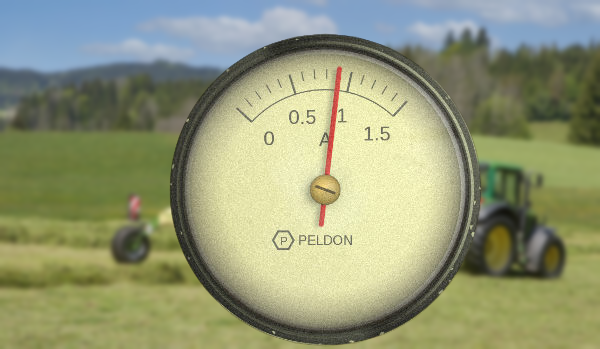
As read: 0.9
